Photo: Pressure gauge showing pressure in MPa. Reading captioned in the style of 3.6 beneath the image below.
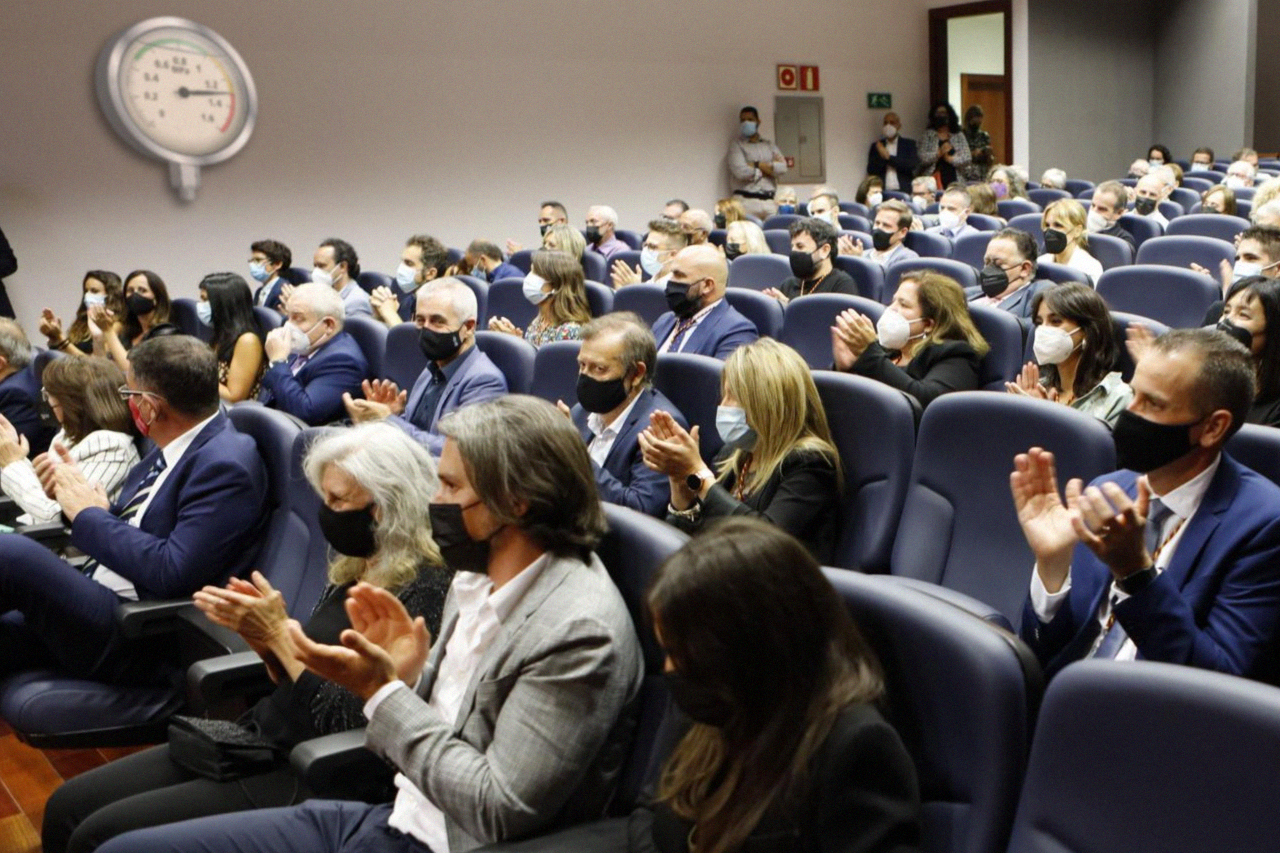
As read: 1.3
